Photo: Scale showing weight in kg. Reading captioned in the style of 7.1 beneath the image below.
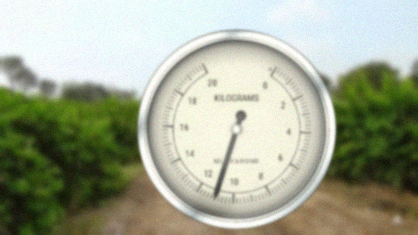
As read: 11
